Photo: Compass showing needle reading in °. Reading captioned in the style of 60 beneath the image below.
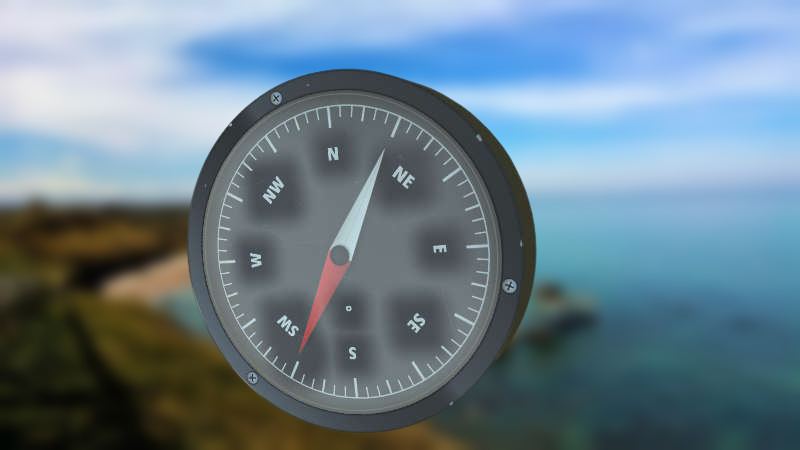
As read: 210
